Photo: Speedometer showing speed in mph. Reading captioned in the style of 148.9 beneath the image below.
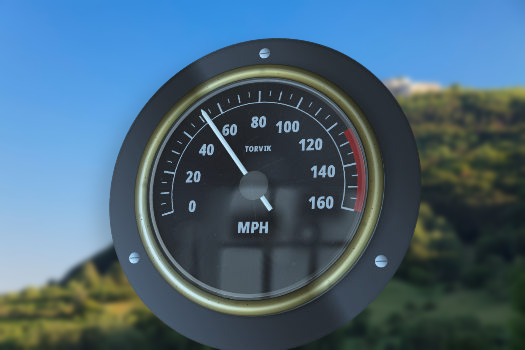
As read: 52.5
